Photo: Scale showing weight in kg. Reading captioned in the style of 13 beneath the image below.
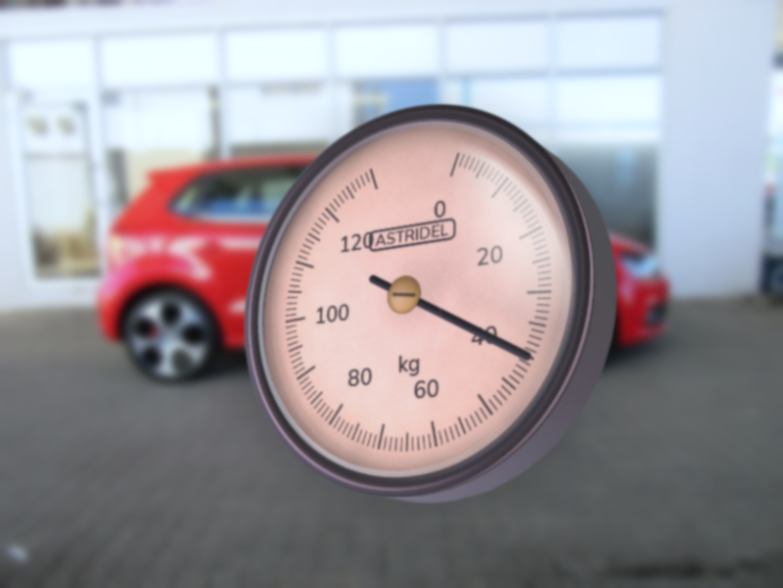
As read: 40
